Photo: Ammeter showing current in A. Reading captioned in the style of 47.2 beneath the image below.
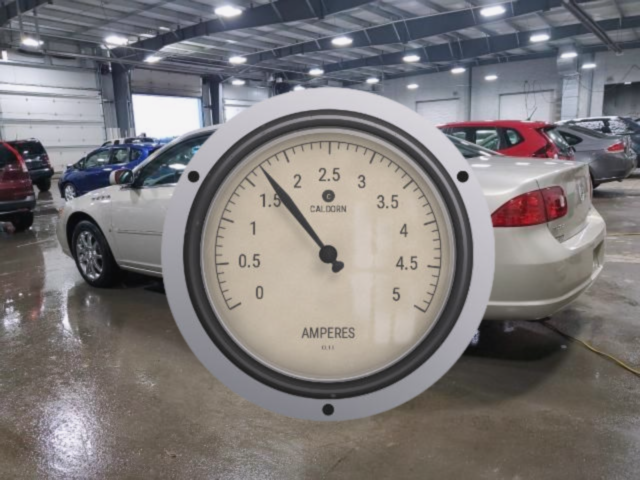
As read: 1.7
